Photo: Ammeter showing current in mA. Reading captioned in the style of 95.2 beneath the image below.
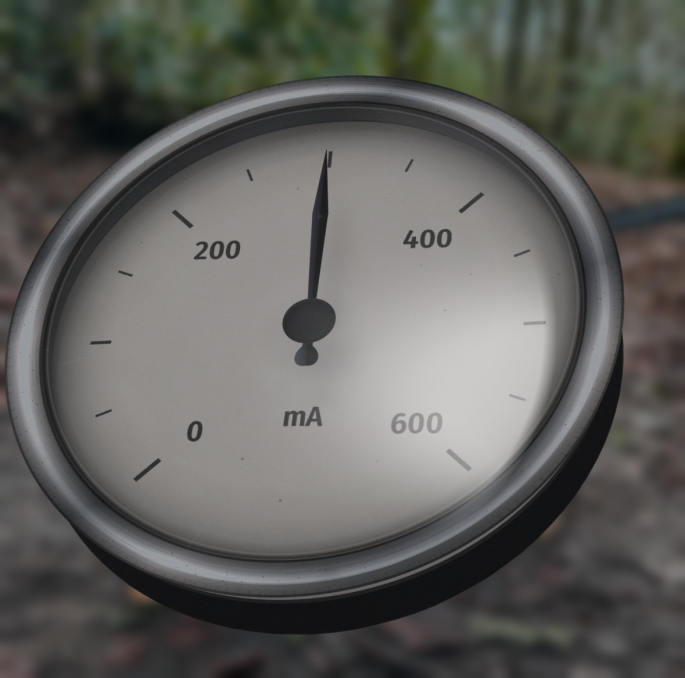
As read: 300
